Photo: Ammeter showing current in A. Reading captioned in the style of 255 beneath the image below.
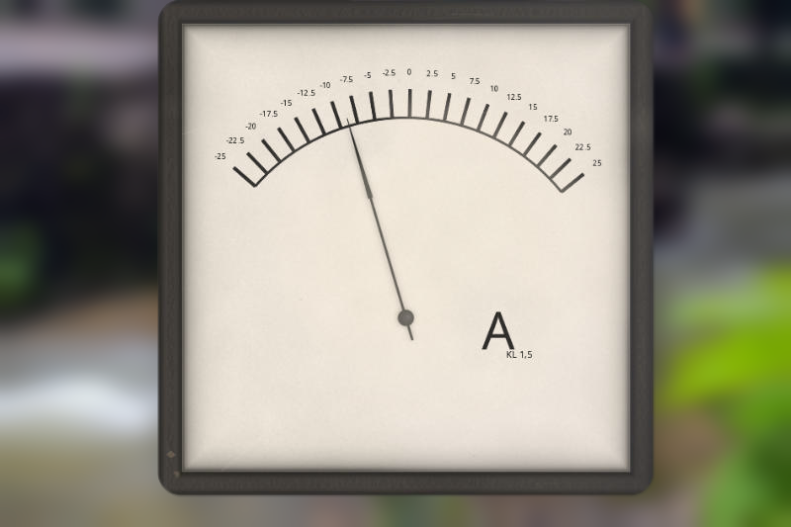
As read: -8.75
